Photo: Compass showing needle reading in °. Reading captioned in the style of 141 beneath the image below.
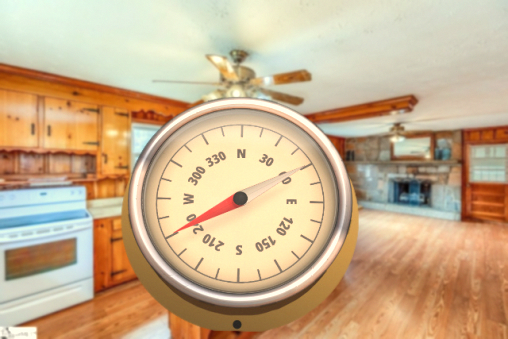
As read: 240
